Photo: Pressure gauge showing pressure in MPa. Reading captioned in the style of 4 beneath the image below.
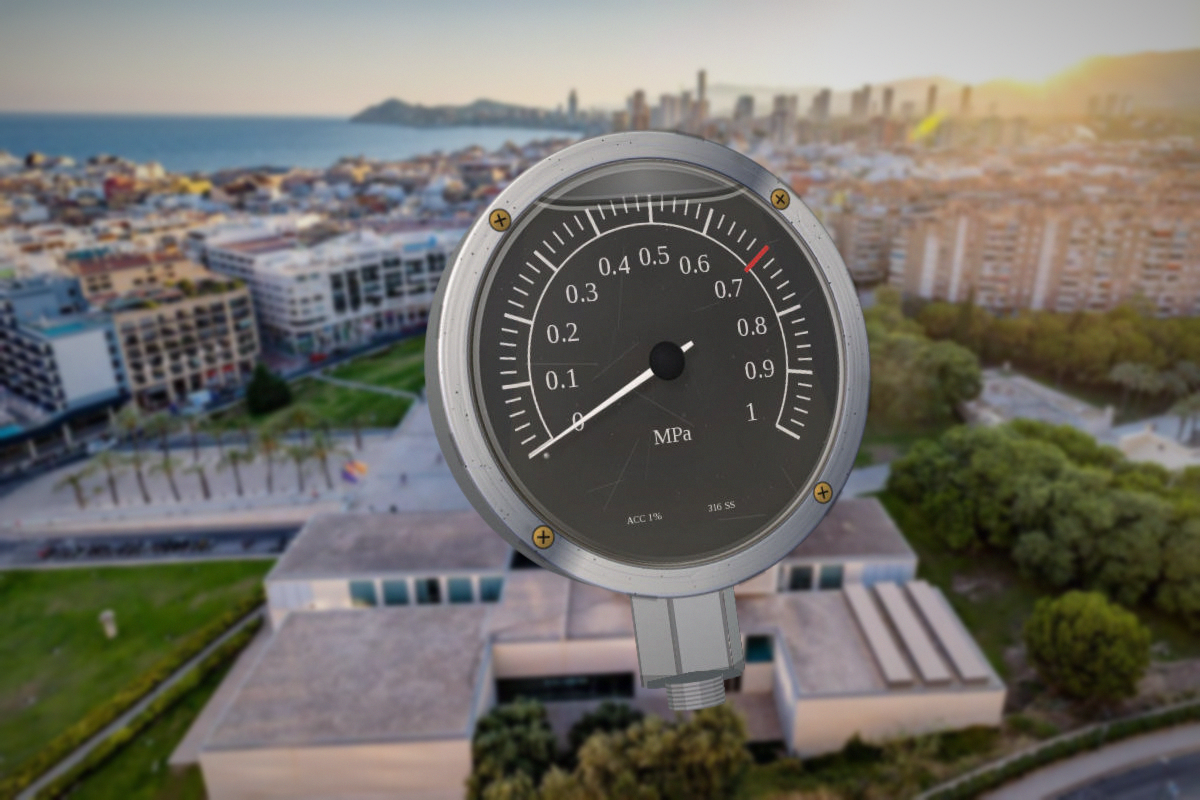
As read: 0
